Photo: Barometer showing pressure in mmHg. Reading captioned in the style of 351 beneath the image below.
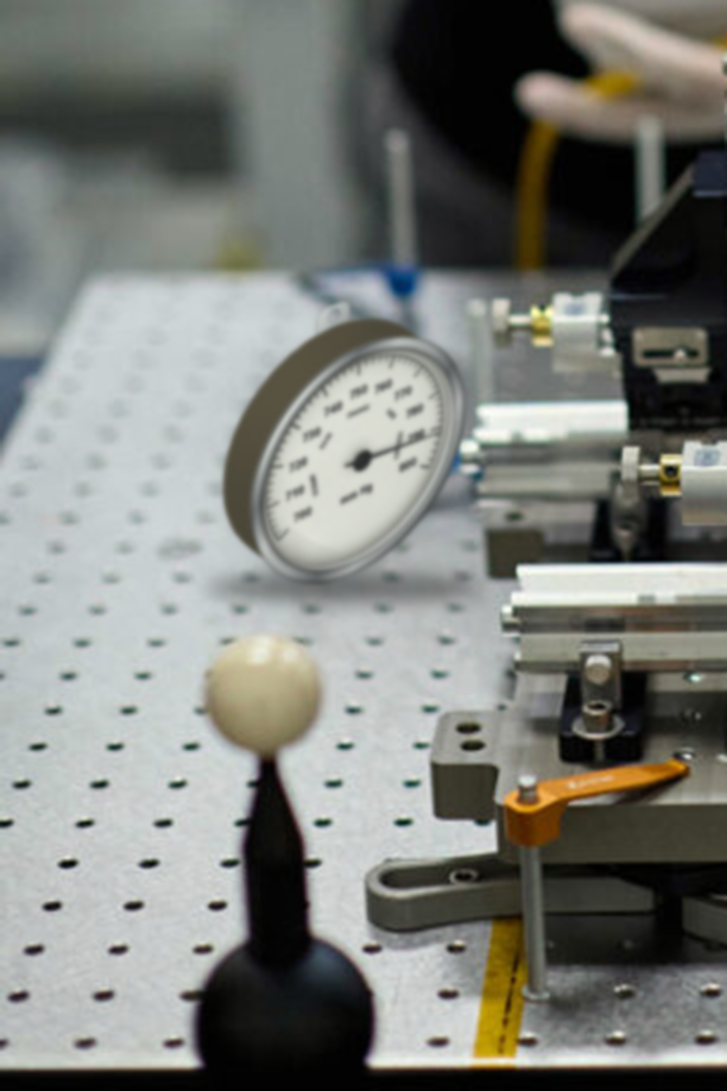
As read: 790
